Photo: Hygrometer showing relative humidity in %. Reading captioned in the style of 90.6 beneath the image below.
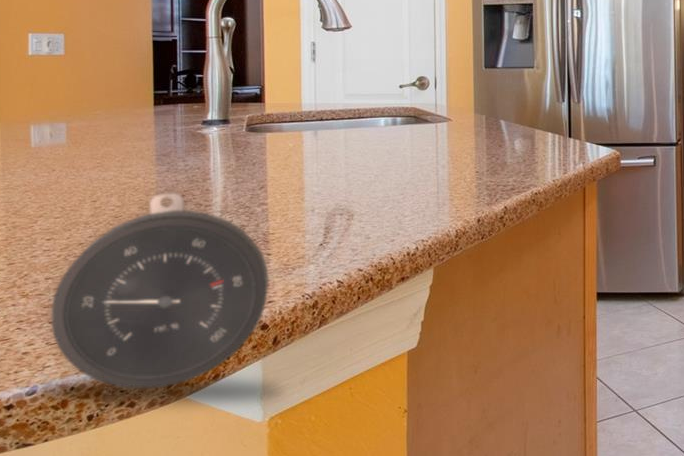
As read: 20
